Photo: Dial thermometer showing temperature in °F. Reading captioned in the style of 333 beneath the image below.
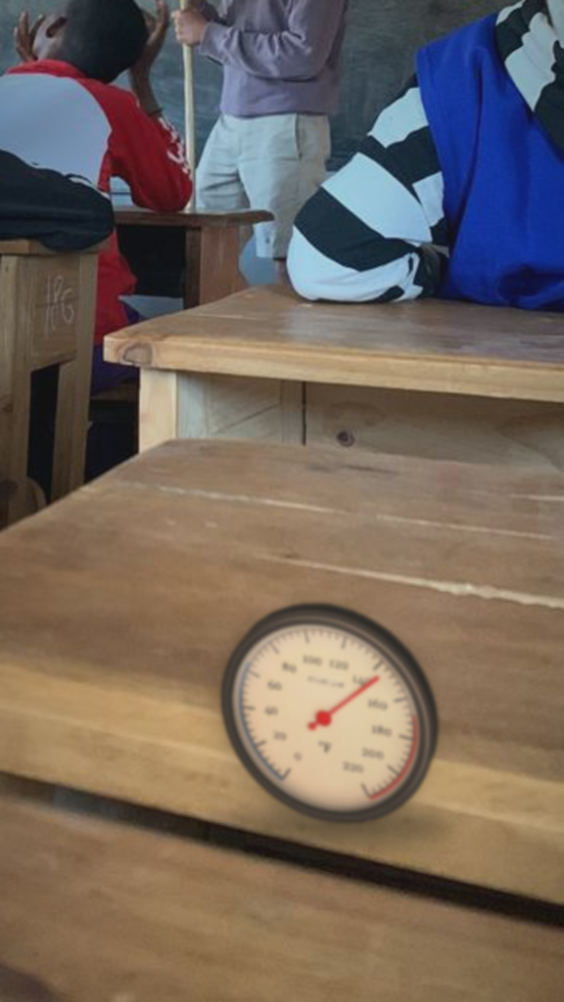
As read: 144
